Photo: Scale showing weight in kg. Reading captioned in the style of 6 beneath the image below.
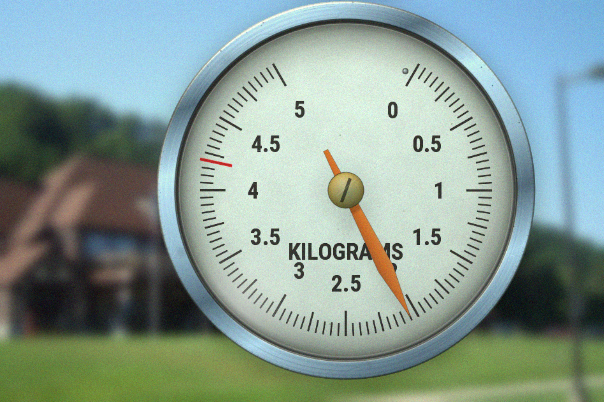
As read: 2.05
